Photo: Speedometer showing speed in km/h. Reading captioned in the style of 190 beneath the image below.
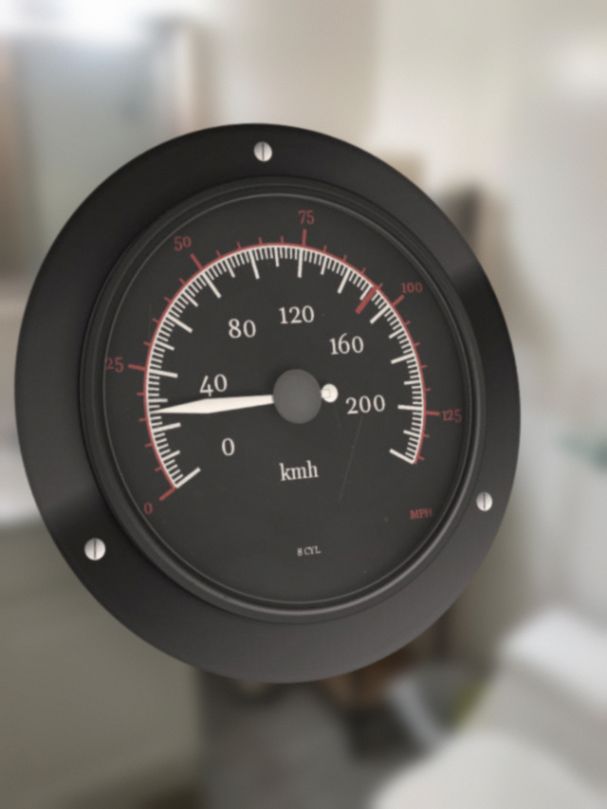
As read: 26
